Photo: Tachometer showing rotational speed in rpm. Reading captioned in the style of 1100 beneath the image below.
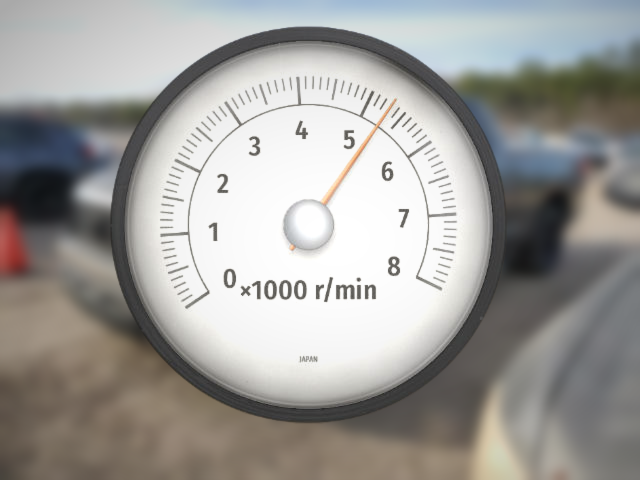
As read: 5300
